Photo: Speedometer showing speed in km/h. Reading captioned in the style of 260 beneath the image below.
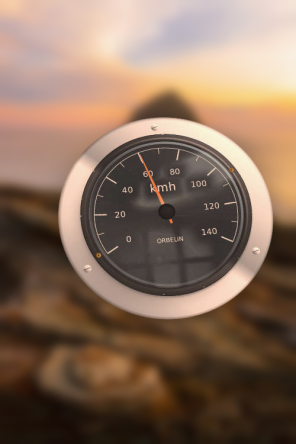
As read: 60
